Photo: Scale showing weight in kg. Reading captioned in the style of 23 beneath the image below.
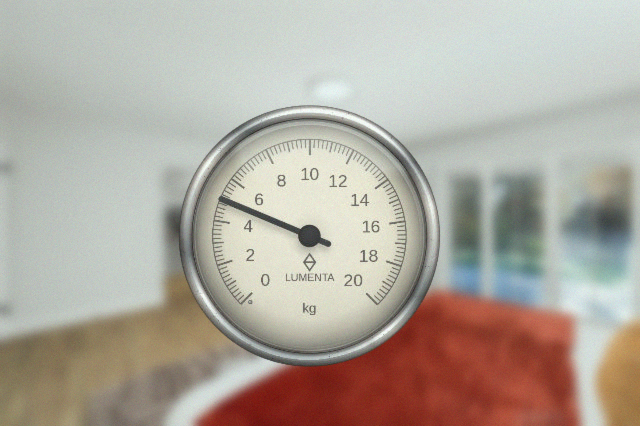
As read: 5
